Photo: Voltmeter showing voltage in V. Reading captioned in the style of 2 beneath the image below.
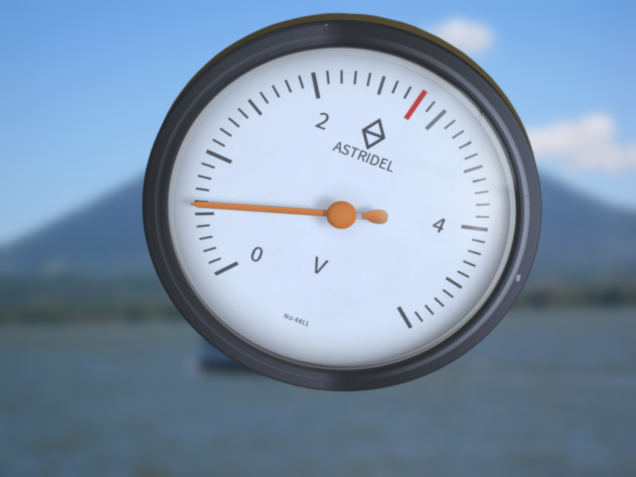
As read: 0.6
